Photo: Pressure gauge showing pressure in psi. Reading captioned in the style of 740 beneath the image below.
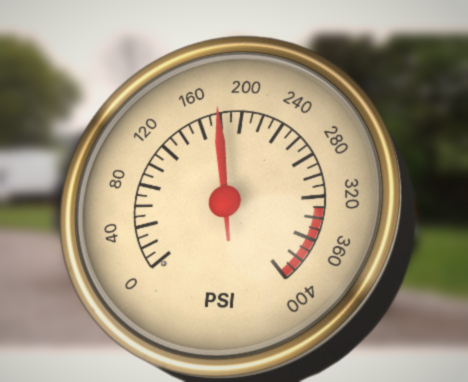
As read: 180
